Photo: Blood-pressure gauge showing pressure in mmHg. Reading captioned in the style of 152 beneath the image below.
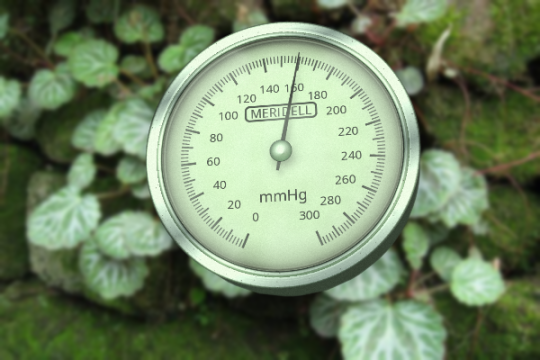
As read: 160
